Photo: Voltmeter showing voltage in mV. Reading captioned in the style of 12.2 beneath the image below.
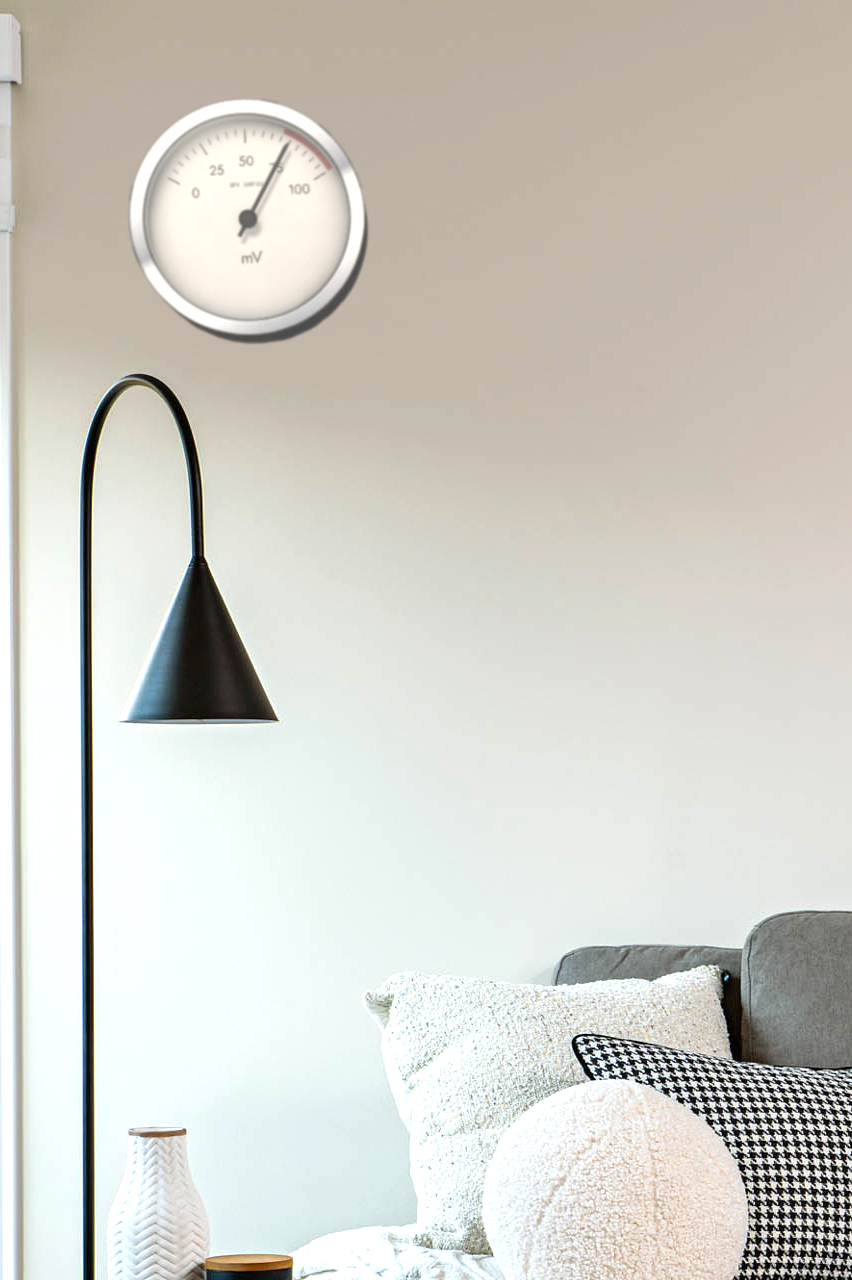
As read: 75
